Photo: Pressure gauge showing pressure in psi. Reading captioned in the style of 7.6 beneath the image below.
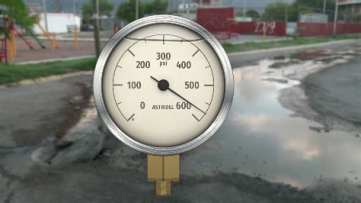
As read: 575
